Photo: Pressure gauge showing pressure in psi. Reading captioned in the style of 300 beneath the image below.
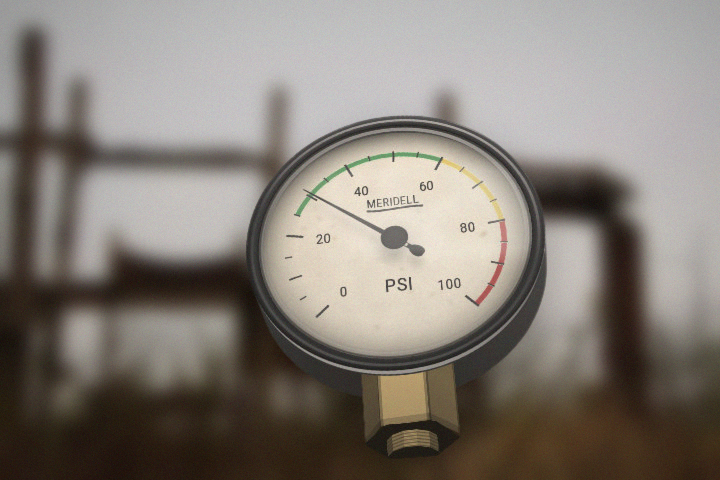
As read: 30
